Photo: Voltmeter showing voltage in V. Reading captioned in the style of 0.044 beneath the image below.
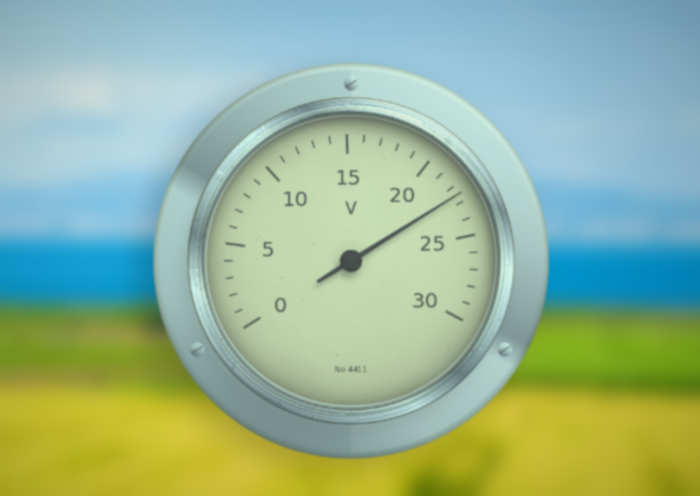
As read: 22.5
